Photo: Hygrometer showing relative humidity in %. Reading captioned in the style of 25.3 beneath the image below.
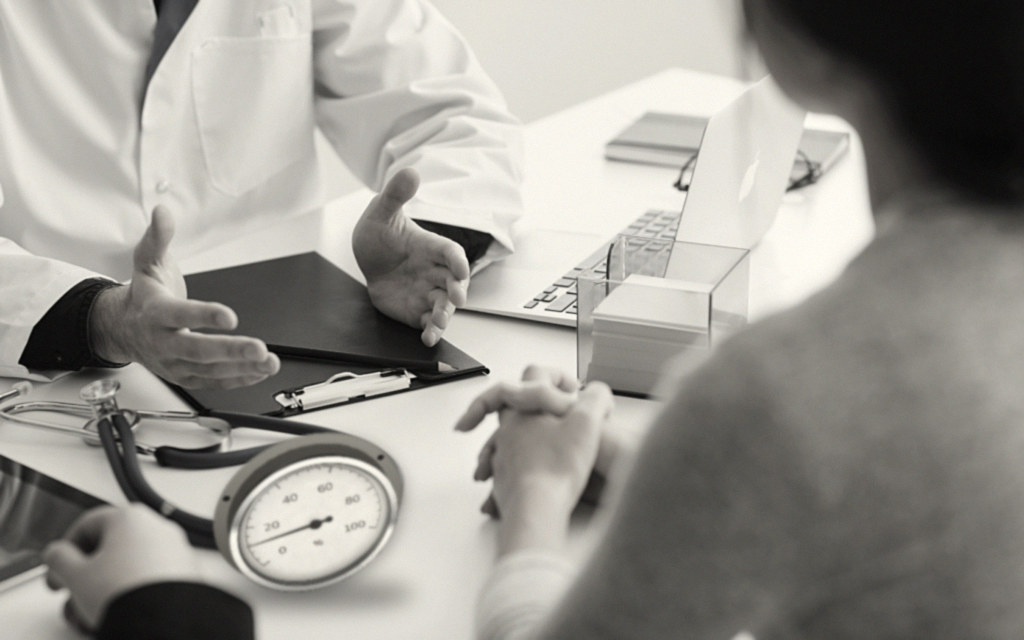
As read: 12
